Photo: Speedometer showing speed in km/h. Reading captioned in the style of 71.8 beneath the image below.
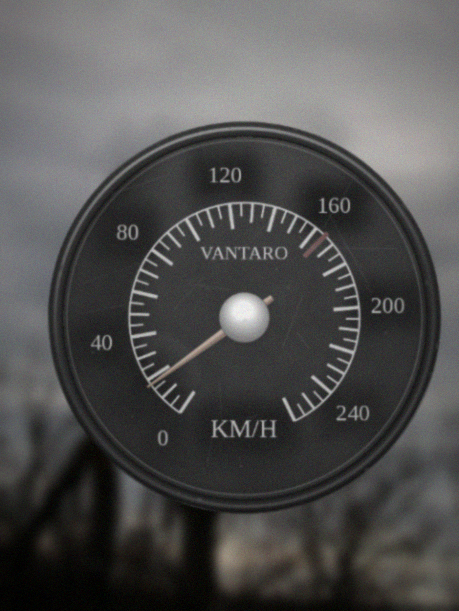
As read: 17.5
